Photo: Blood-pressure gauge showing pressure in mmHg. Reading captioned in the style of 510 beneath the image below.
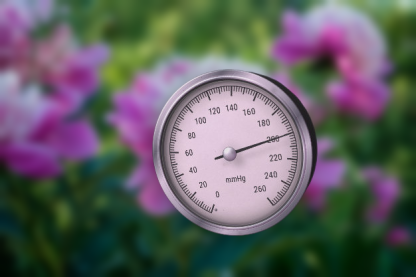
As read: 200
